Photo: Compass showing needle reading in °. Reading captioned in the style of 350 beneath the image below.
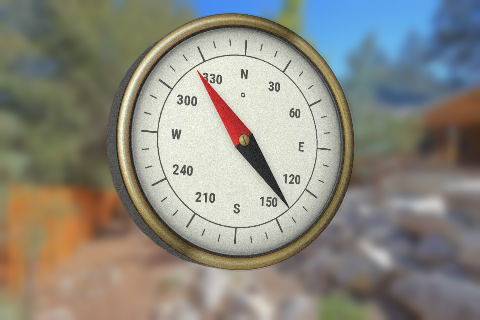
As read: 320
